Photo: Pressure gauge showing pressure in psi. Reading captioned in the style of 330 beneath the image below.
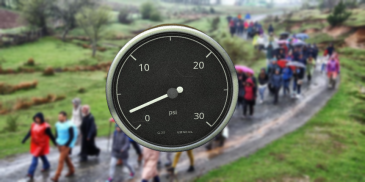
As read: 2.5
